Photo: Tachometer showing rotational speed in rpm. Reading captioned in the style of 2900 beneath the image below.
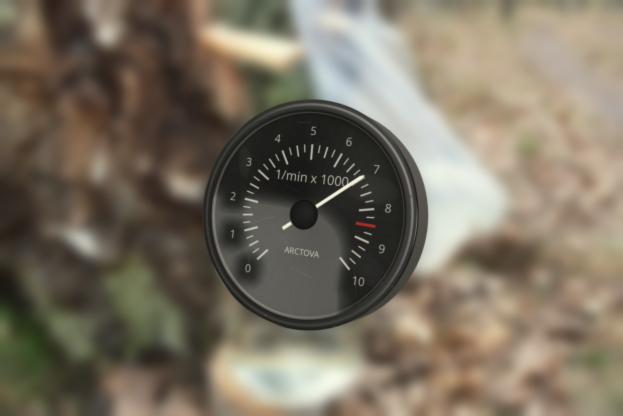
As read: 7000
